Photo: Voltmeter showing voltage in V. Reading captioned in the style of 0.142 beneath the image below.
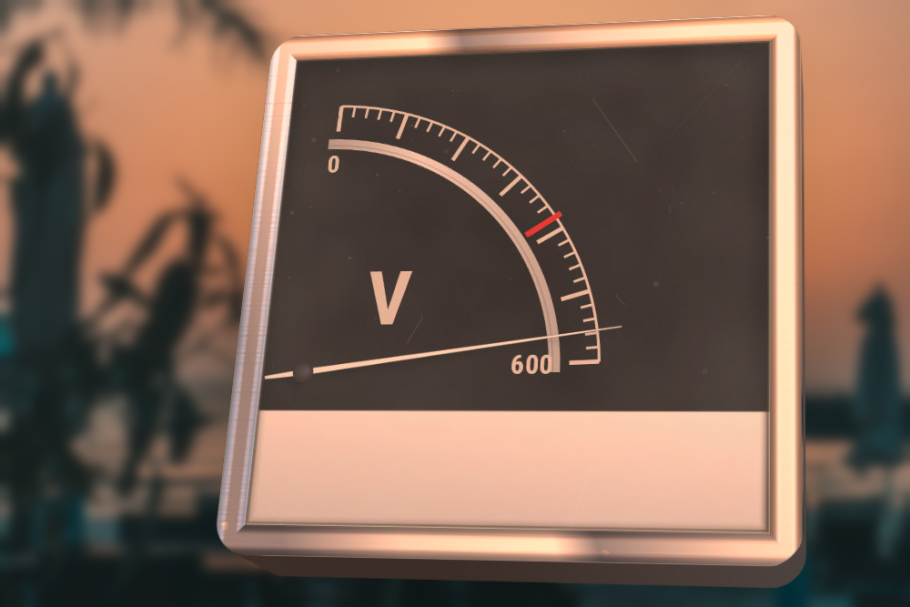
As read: 560
